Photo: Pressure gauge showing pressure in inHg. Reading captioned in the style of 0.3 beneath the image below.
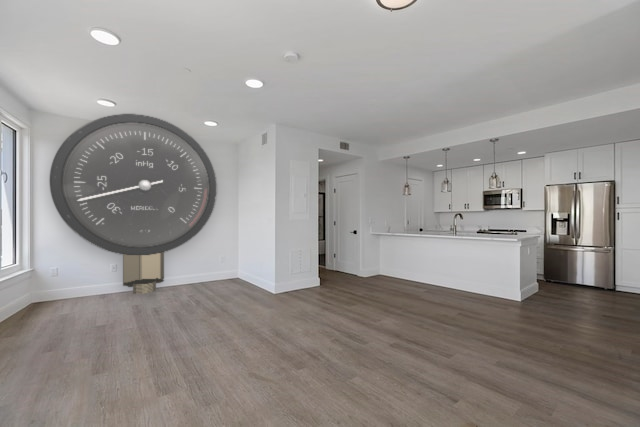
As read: -27
